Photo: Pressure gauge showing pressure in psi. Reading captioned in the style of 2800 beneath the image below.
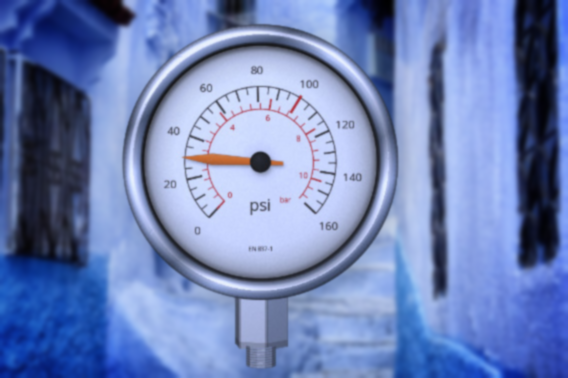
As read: 30
